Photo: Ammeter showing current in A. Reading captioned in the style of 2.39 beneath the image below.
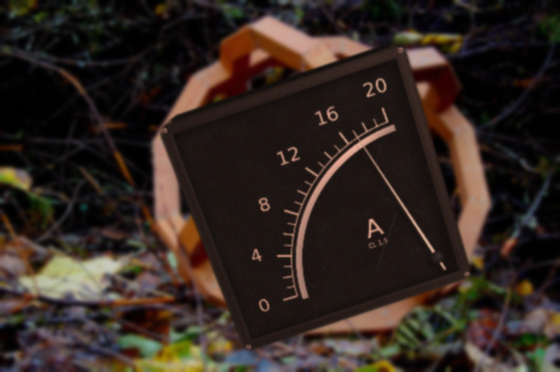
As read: 17
